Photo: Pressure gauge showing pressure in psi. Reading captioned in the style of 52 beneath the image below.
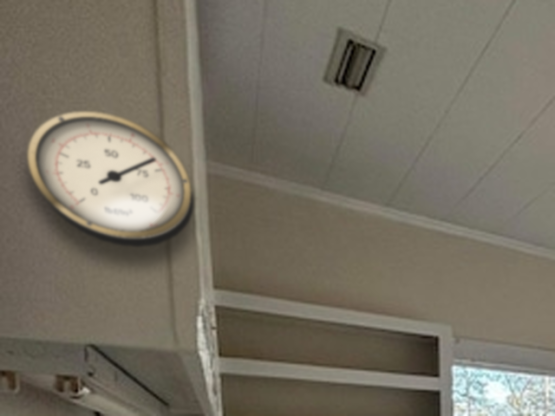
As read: 70
